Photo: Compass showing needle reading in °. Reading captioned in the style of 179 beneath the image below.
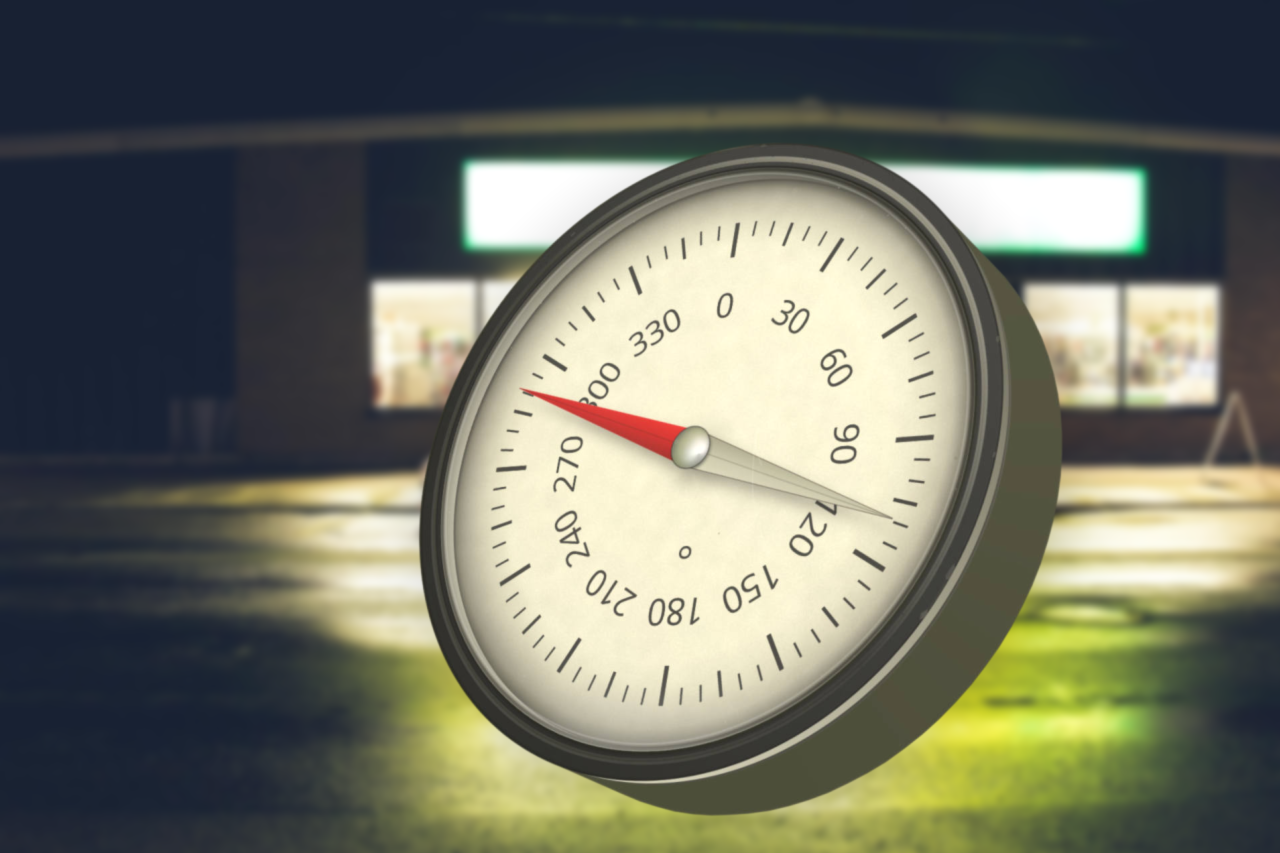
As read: 290
